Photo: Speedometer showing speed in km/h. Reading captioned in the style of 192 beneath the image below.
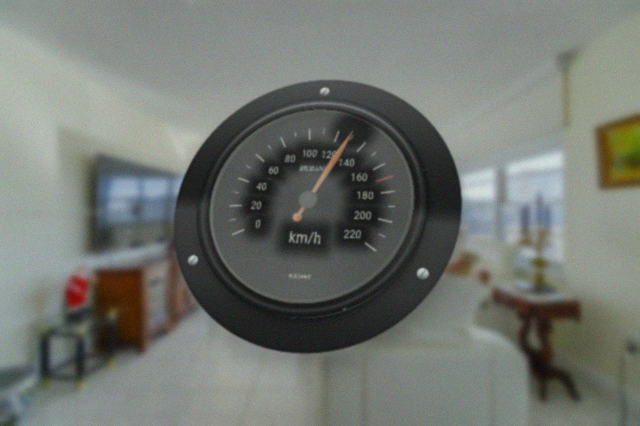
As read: 130
